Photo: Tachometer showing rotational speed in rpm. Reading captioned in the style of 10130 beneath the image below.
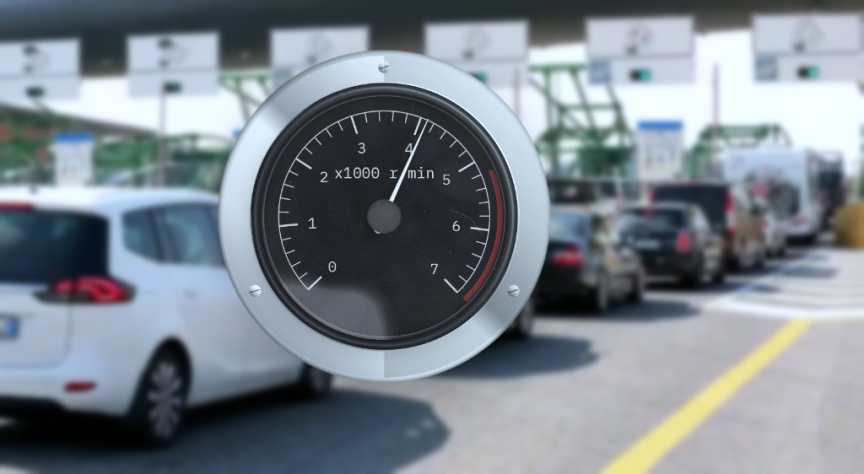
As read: 4100
